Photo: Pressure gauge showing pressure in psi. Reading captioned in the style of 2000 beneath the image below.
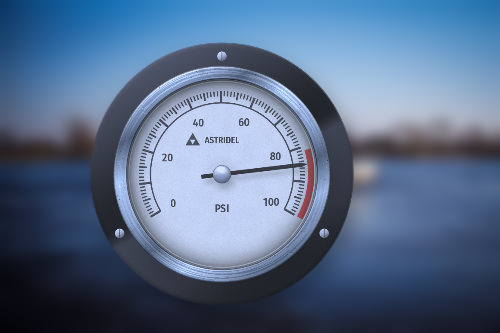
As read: 85
